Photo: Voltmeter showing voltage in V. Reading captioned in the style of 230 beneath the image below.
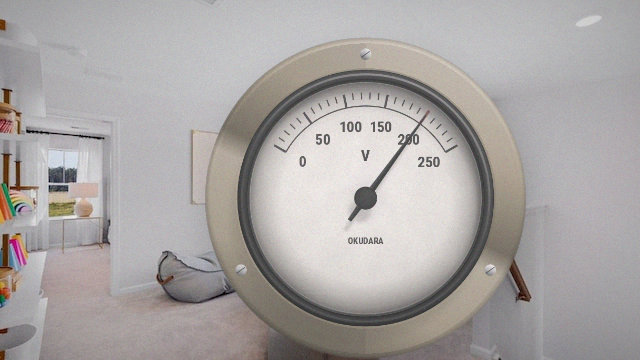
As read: 200
